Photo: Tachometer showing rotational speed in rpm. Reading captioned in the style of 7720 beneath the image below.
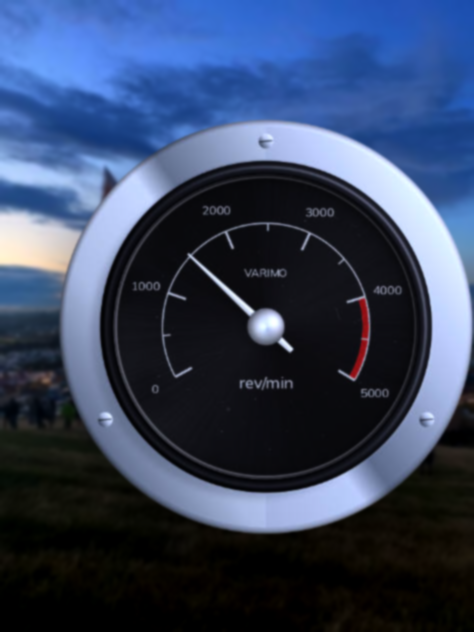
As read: 1500
